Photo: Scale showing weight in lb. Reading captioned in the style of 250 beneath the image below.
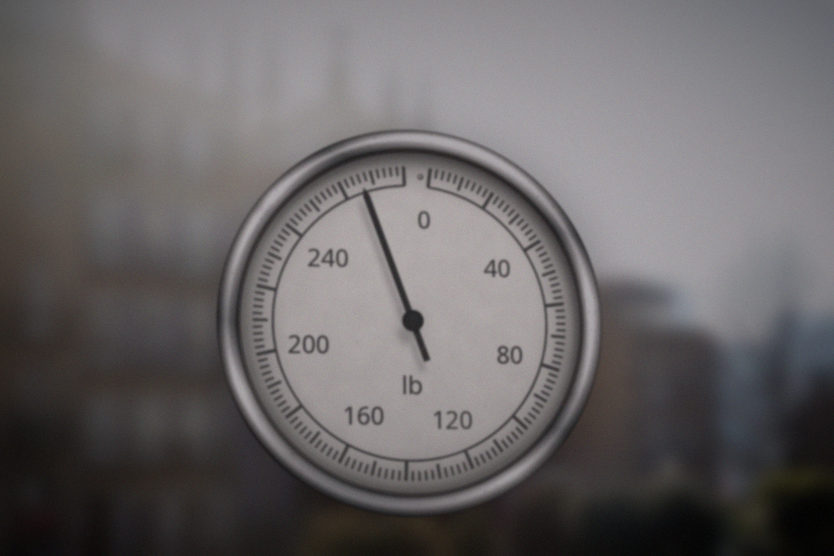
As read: 266
